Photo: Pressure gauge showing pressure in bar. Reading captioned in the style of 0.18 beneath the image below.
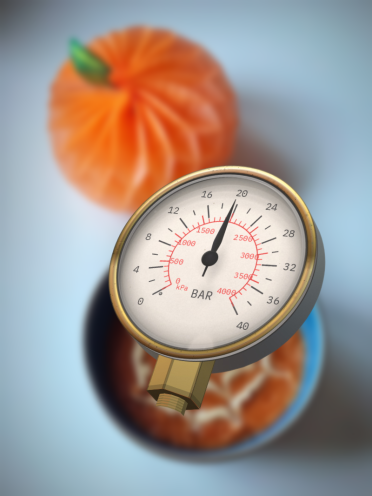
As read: 20
